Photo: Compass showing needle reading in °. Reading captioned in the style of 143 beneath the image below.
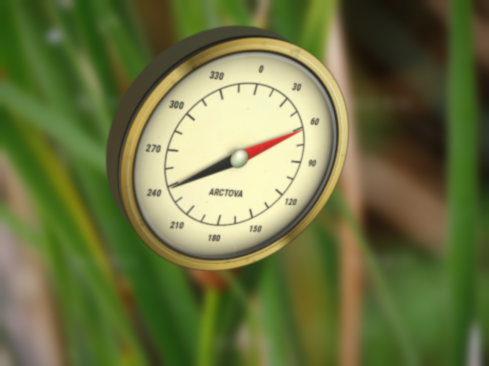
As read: 60
